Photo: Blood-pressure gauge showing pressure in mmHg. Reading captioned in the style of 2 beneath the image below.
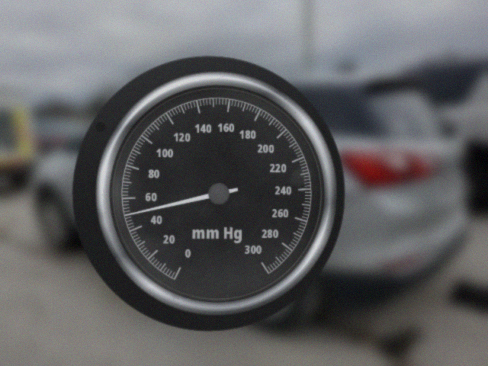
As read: 50
